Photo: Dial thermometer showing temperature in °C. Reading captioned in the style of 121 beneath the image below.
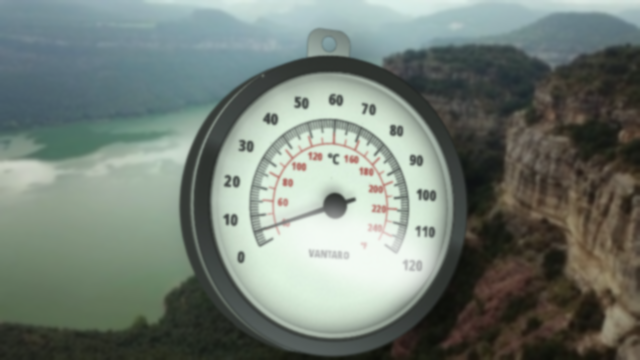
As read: 5
